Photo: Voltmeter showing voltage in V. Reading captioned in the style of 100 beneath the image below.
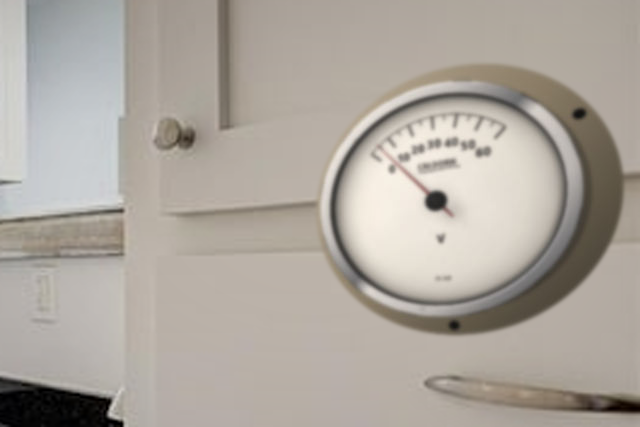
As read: 5
